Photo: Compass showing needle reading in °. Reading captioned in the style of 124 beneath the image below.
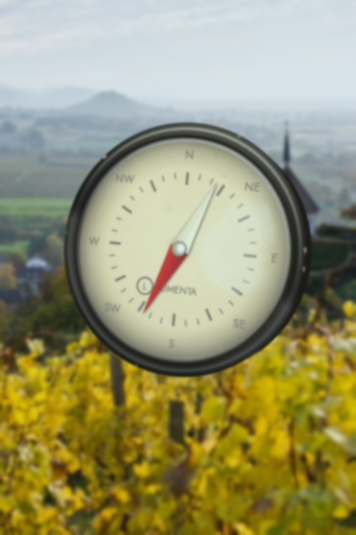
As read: 205
